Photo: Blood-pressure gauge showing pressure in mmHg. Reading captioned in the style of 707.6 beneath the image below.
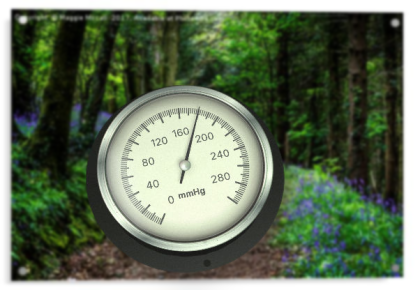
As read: 180
